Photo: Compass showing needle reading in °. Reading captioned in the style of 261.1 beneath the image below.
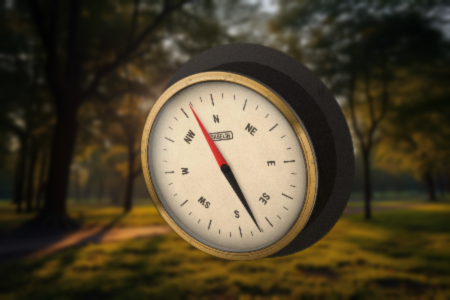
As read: 340
